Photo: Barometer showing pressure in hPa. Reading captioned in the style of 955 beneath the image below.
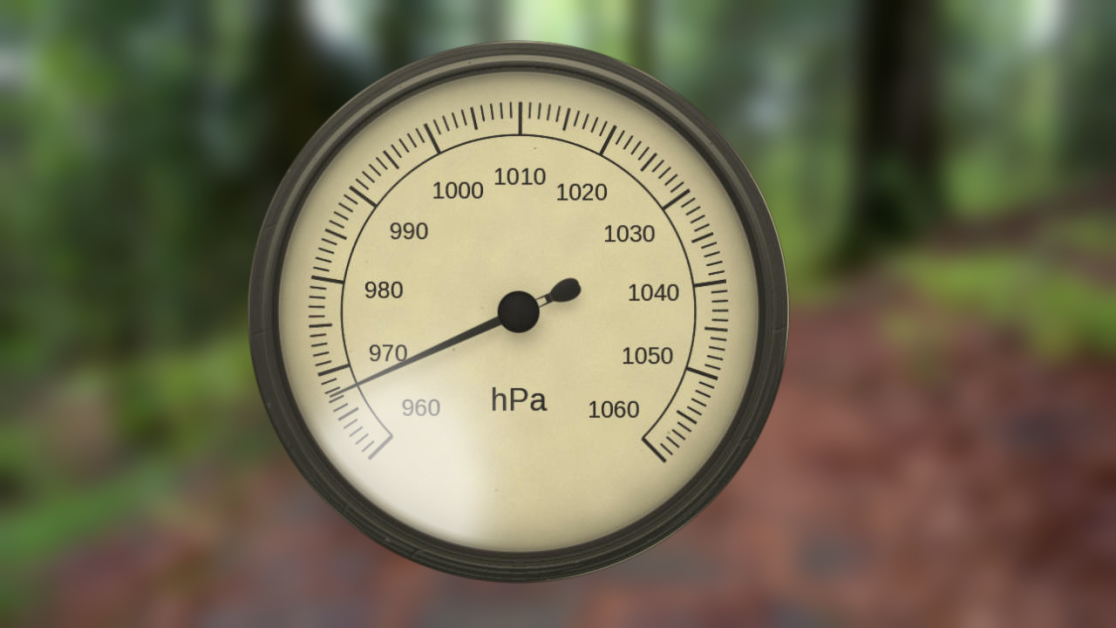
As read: 967.5
